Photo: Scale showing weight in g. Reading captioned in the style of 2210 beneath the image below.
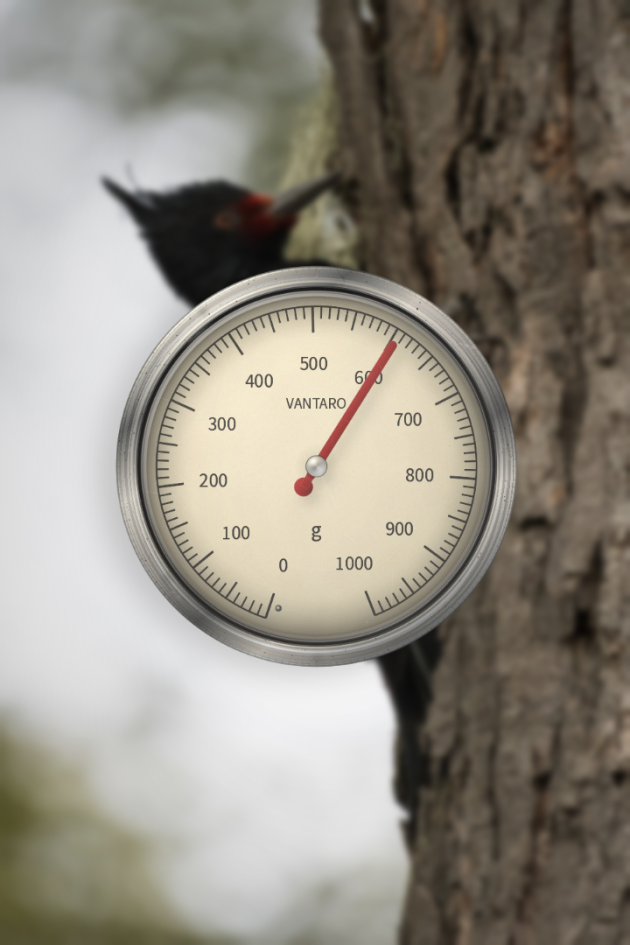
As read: 605
